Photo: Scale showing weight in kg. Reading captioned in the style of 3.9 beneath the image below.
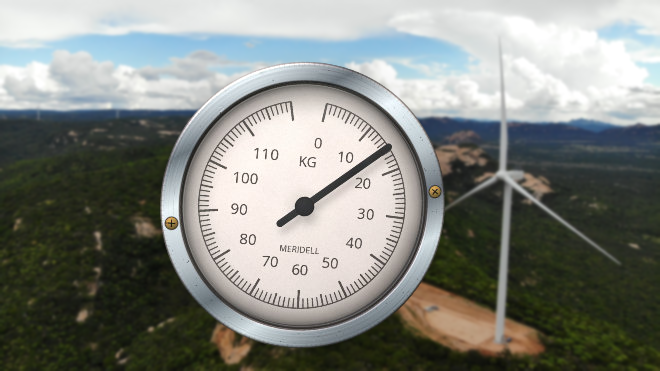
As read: 15
